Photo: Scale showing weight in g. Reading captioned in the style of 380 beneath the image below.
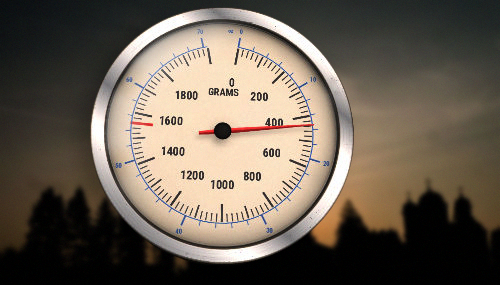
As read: 440
